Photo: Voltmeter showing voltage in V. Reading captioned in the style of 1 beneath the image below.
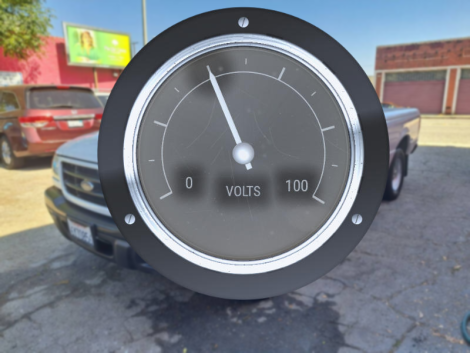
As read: 40
